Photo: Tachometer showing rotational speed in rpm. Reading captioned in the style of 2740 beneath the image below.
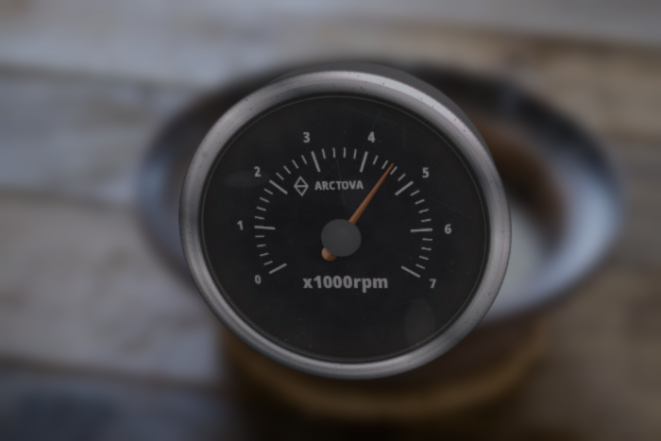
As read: 4500
